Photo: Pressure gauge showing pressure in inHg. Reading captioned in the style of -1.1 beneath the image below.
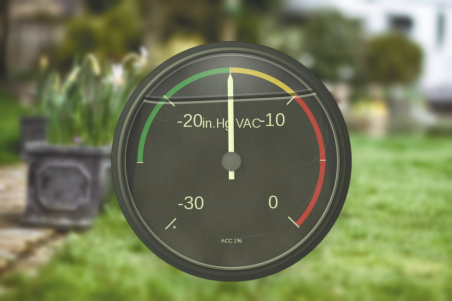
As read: -15
